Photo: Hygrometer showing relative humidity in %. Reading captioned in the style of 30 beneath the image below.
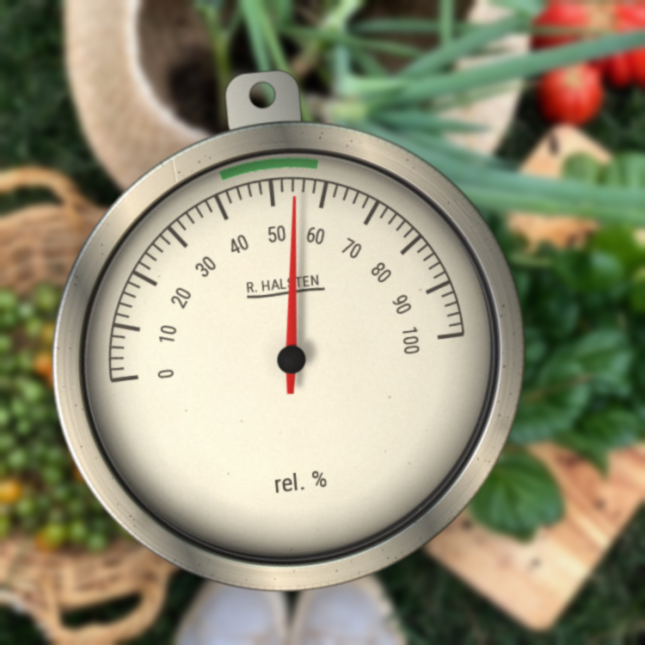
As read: 54
